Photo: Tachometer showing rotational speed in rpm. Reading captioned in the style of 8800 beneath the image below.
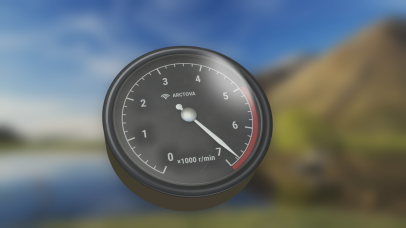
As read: 6800
